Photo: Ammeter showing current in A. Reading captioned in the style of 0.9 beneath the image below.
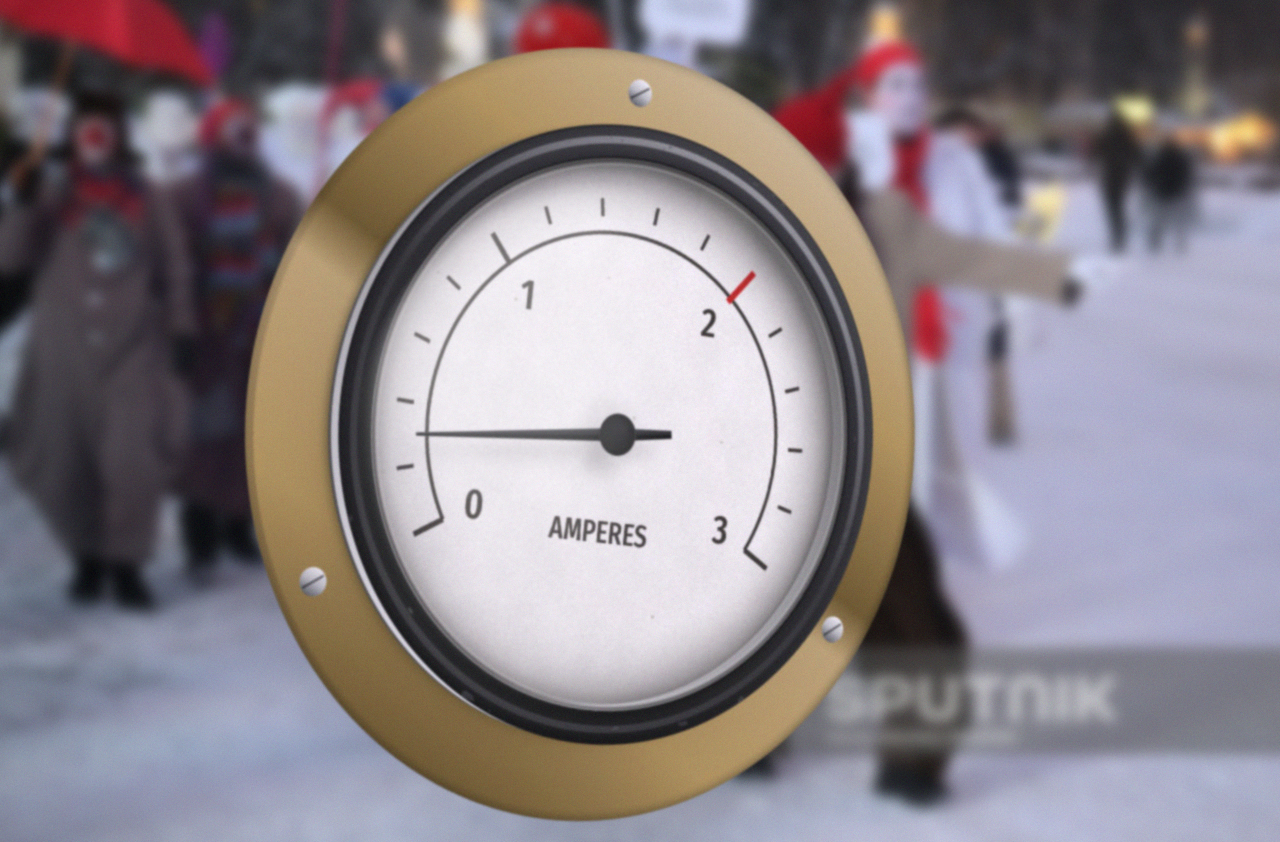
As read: 0.3
